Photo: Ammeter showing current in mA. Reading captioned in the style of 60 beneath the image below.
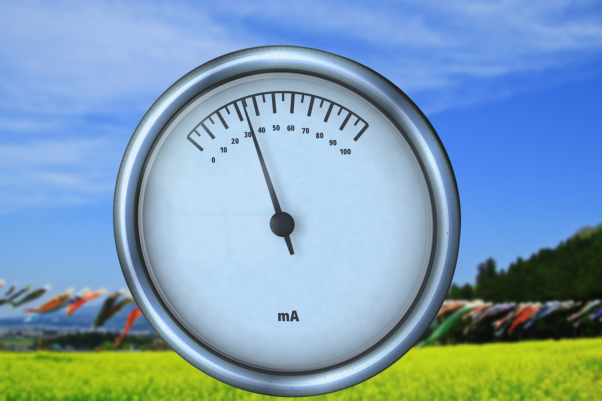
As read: 35
